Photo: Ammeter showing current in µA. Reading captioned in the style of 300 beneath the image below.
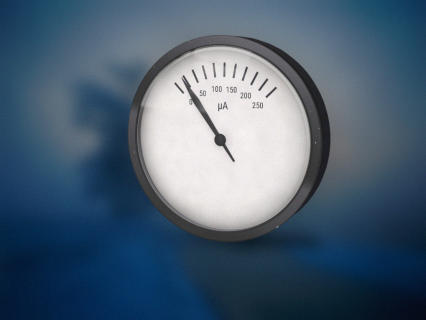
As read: 25
